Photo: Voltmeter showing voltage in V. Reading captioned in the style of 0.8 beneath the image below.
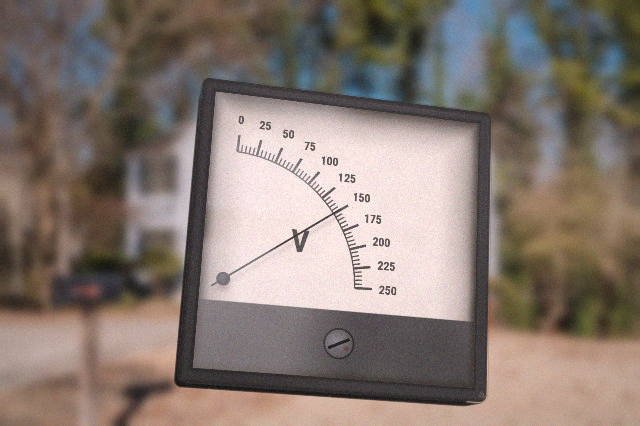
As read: 150
